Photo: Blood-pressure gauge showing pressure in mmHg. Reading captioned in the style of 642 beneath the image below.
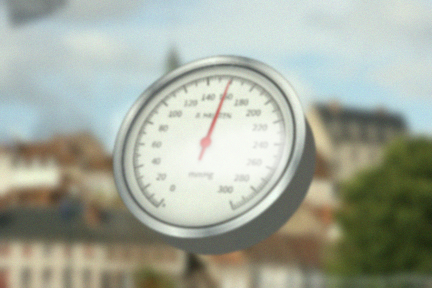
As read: 160
